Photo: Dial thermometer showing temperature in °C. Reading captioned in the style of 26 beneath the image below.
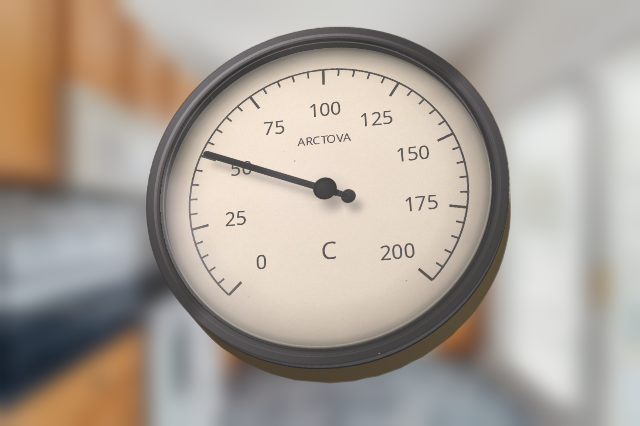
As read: 50
